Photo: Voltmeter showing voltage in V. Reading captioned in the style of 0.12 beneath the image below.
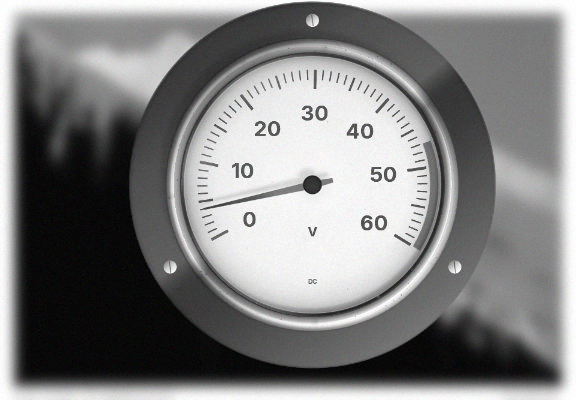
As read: 4
